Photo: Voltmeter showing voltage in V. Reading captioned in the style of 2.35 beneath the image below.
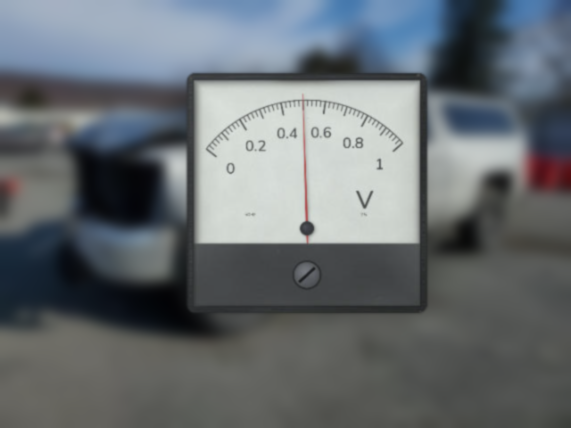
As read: 0.5
